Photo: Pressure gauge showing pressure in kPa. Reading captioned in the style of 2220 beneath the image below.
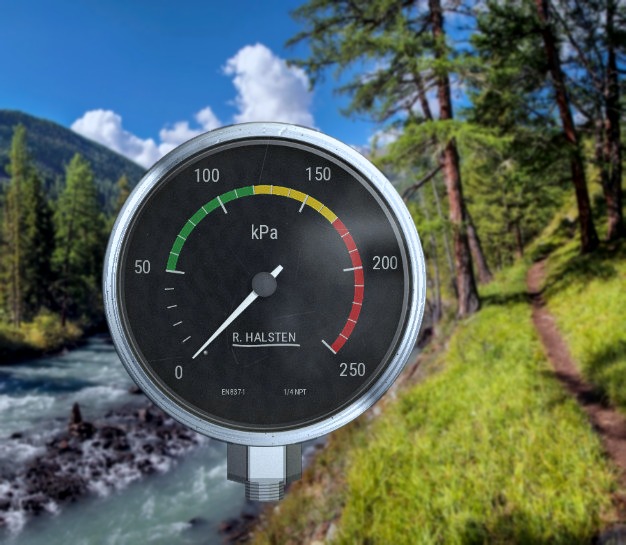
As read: 0
